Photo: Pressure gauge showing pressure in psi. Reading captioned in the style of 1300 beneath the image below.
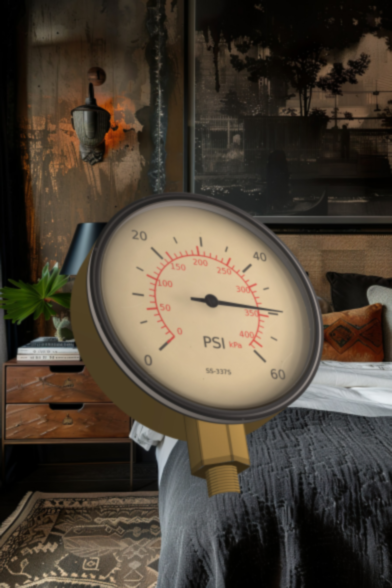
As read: 50
